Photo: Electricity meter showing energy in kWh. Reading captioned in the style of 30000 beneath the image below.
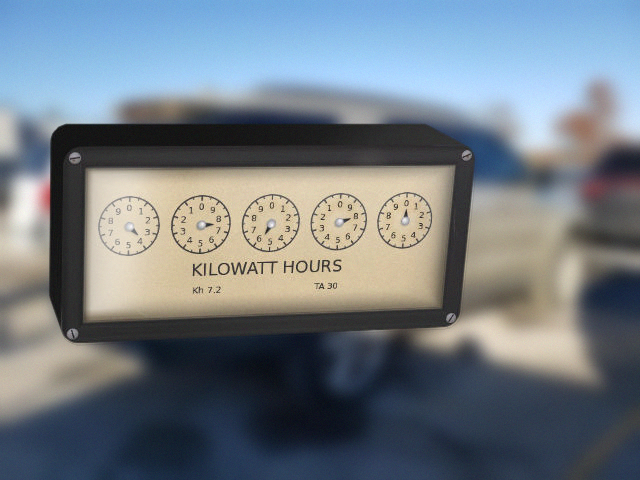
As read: 37580
